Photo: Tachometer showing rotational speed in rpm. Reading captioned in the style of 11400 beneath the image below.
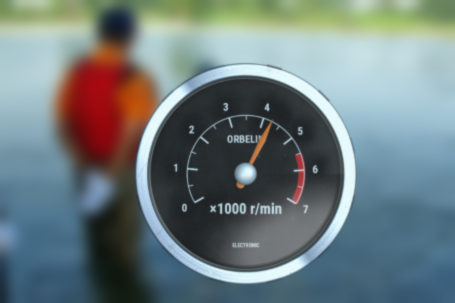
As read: 4250
